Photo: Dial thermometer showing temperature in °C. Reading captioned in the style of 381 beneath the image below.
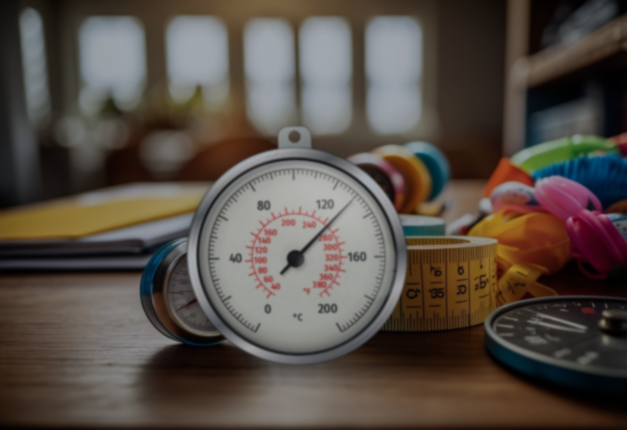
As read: 130
